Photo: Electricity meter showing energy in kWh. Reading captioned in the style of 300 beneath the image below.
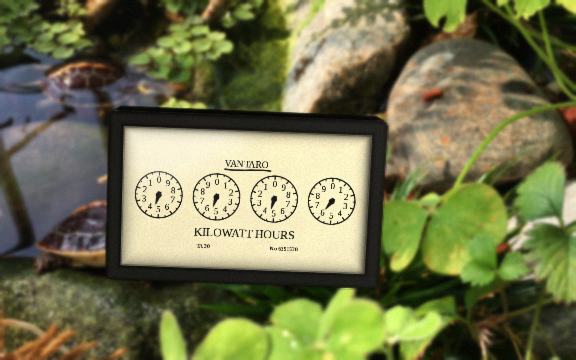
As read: 4546
